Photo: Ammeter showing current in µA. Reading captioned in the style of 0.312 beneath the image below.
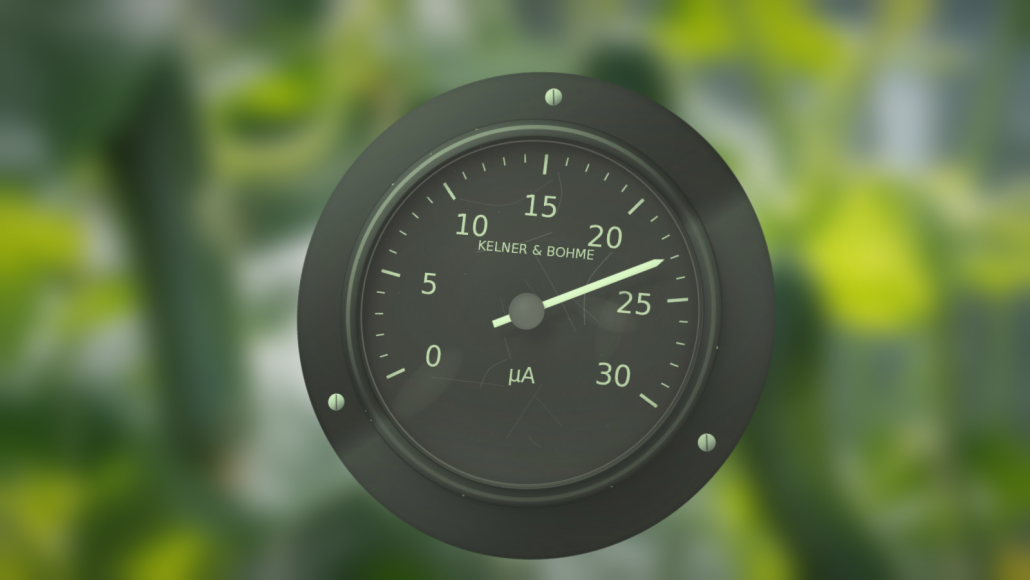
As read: 23
